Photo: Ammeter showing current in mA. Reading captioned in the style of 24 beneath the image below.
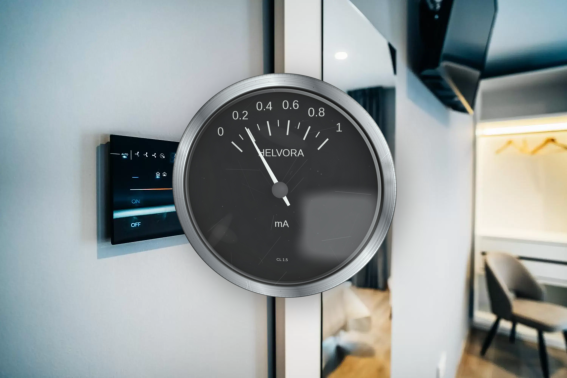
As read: 0.2
